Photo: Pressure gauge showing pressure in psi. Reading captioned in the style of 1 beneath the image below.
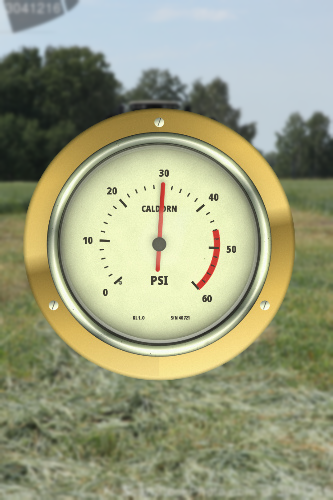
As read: 30
